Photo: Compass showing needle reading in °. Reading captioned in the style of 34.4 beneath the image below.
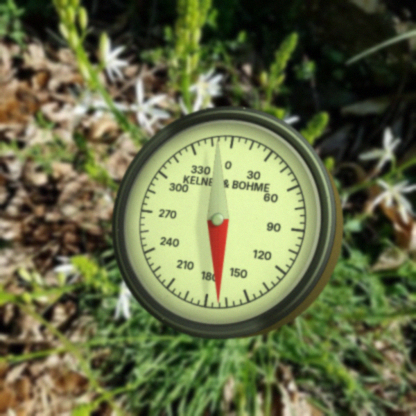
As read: 170
